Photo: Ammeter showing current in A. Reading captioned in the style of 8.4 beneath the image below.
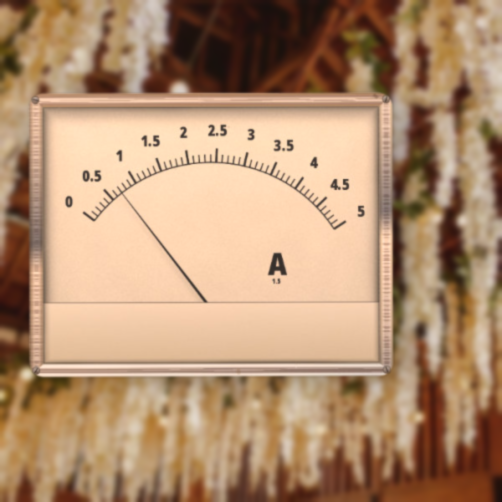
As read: 0.7
